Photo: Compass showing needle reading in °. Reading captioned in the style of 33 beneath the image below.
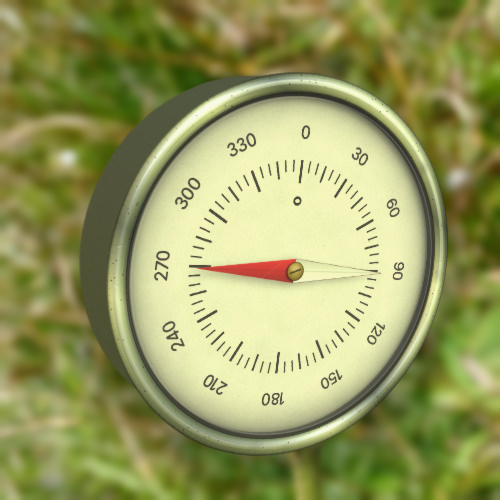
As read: 270
